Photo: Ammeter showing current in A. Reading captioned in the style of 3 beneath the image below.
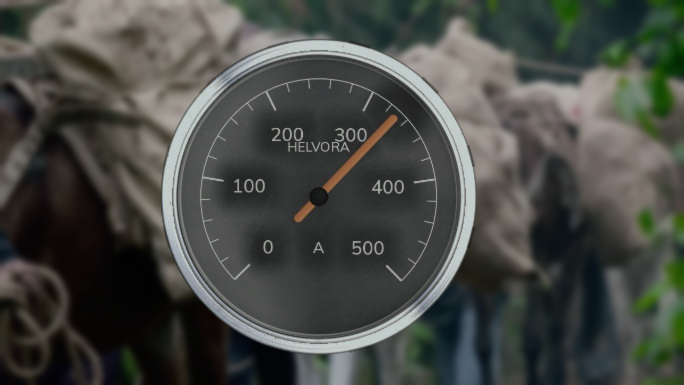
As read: 330
